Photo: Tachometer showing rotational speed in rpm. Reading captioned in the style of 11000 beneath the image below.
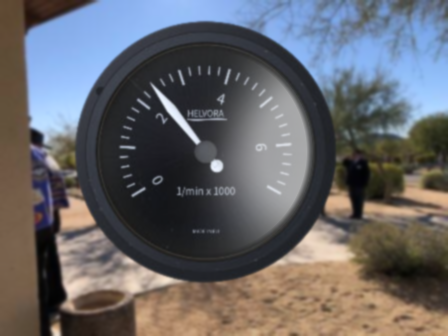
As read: 2400
